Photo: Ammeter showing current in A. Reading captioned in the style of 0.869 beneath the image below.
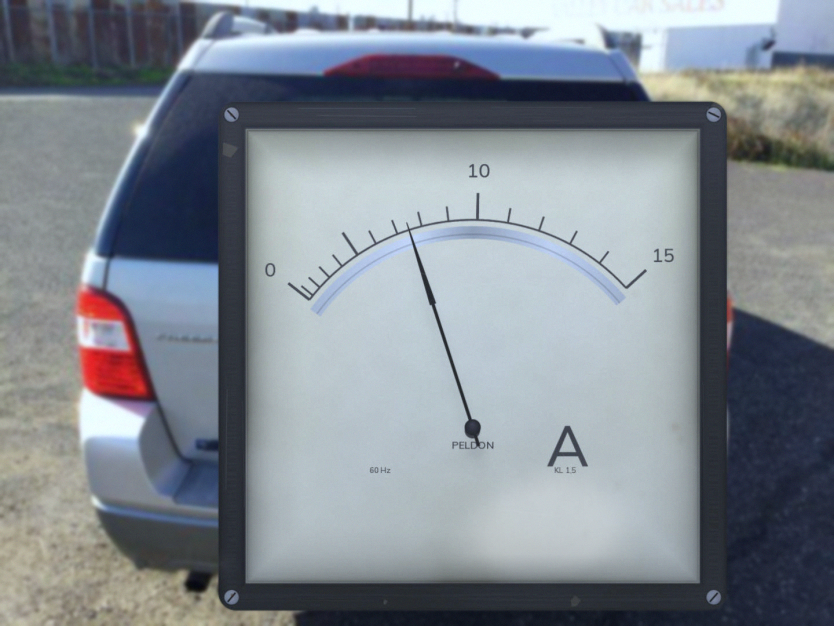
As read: 7.5
